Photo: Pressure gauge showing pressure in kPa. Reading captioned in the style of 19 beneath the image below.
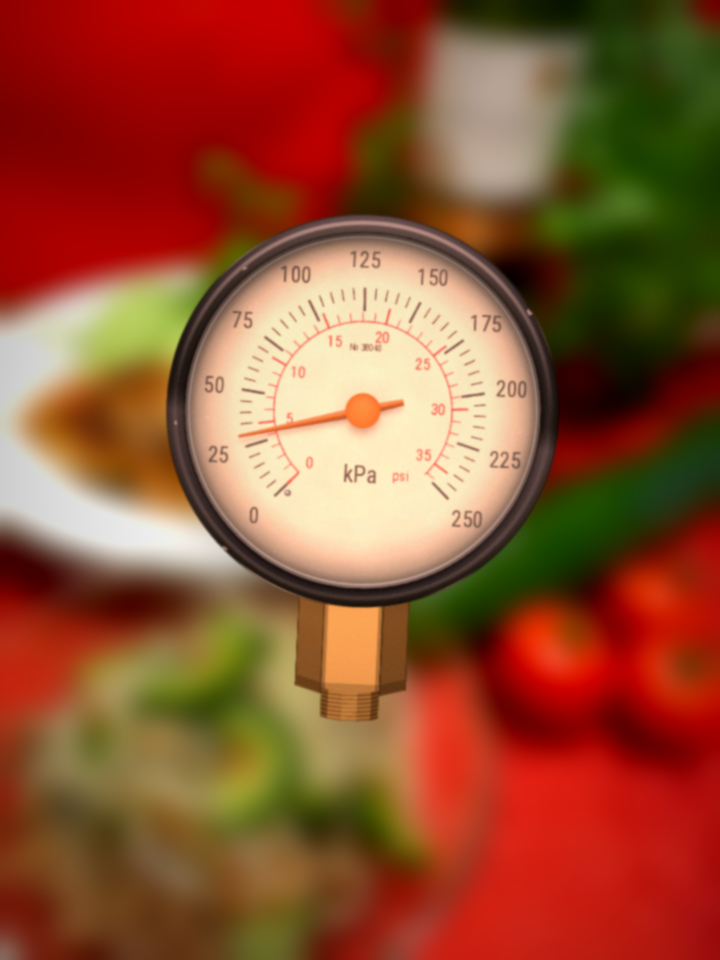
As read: 30
